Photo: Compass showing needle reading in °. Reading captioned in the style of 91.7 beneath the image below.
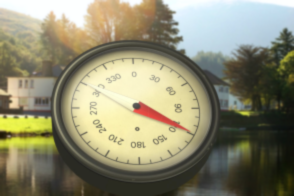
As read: 120
